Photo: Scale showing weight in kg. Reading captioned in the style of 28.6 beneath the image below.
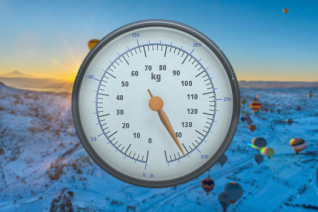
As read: 142
